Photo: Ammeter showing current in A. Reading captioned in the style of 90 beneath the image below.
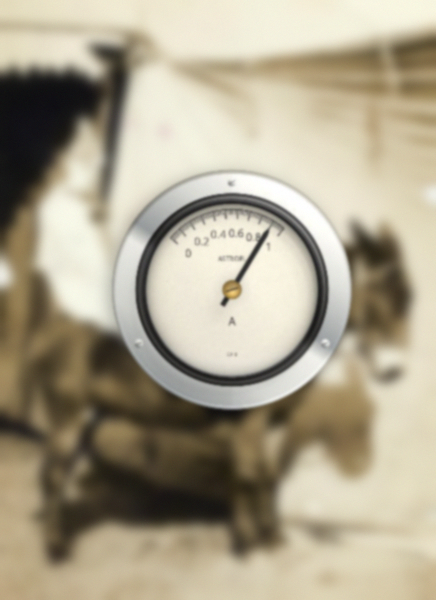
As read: 0.9
